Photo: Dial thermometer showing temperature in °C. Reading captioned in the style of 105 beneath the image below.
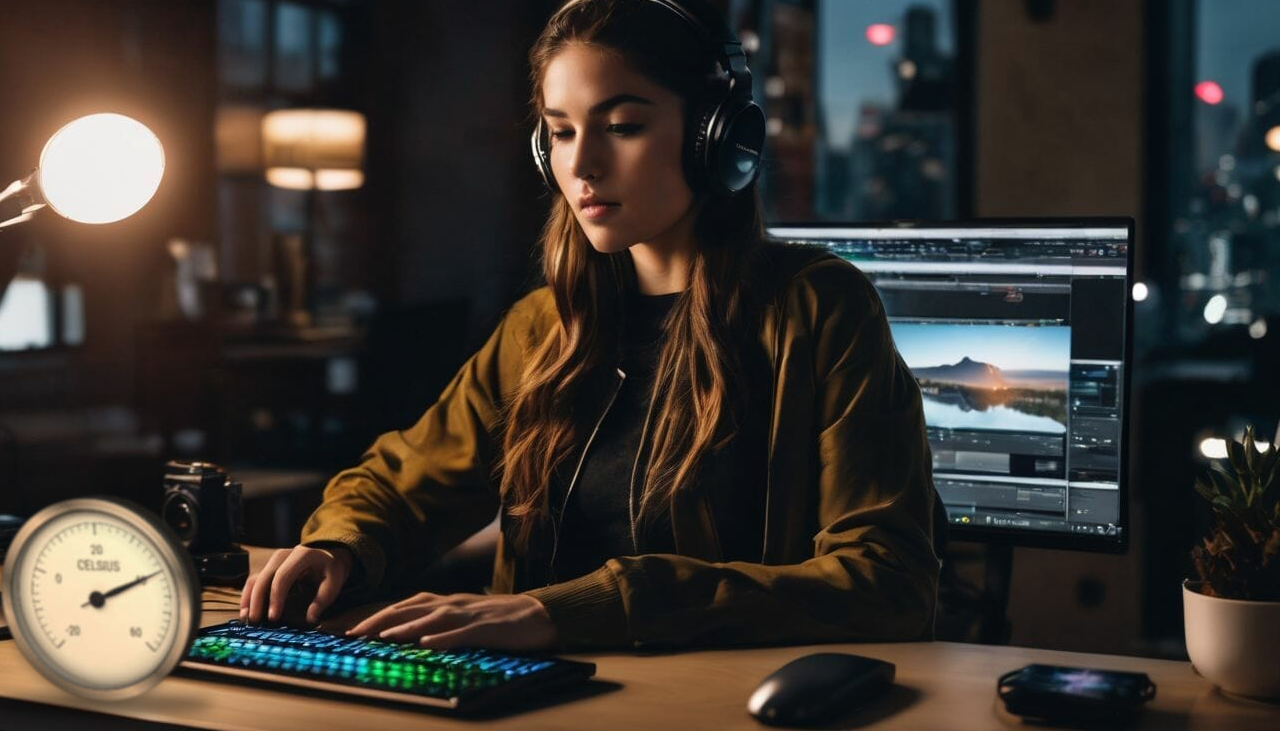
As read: 40
